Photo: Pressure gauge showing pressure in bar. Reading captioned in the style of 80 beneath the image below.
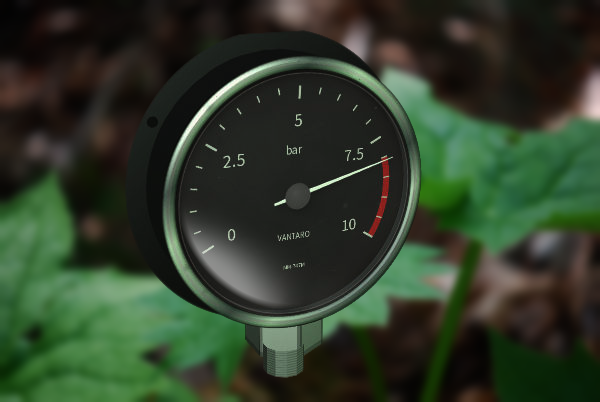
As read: 8
